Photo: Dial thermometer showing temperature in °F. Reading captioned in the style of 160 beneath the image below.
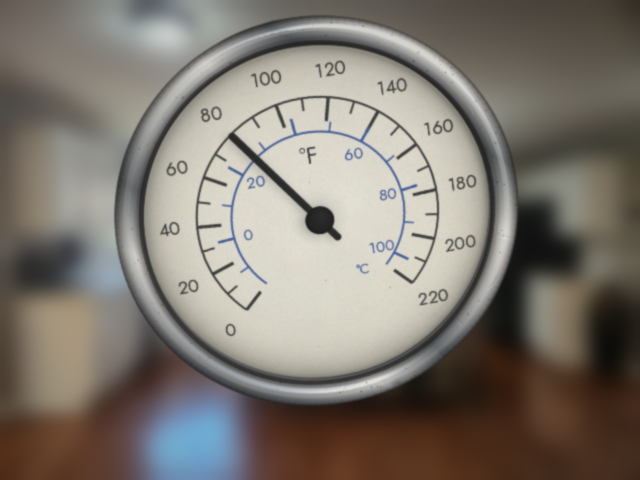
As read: 80
